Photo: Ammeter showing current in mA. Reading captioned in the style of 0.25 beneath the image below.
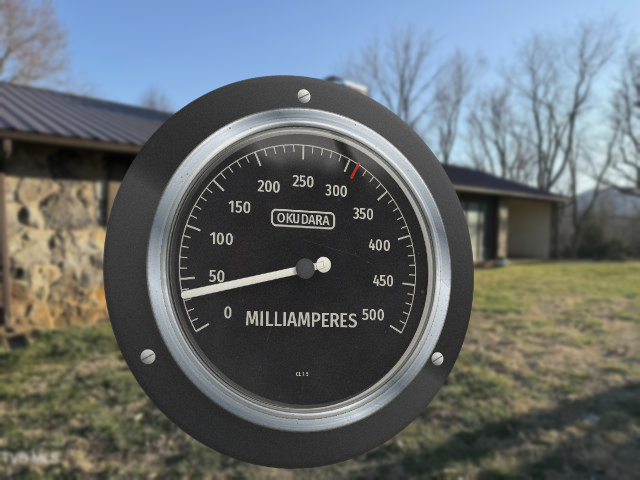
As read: 35
